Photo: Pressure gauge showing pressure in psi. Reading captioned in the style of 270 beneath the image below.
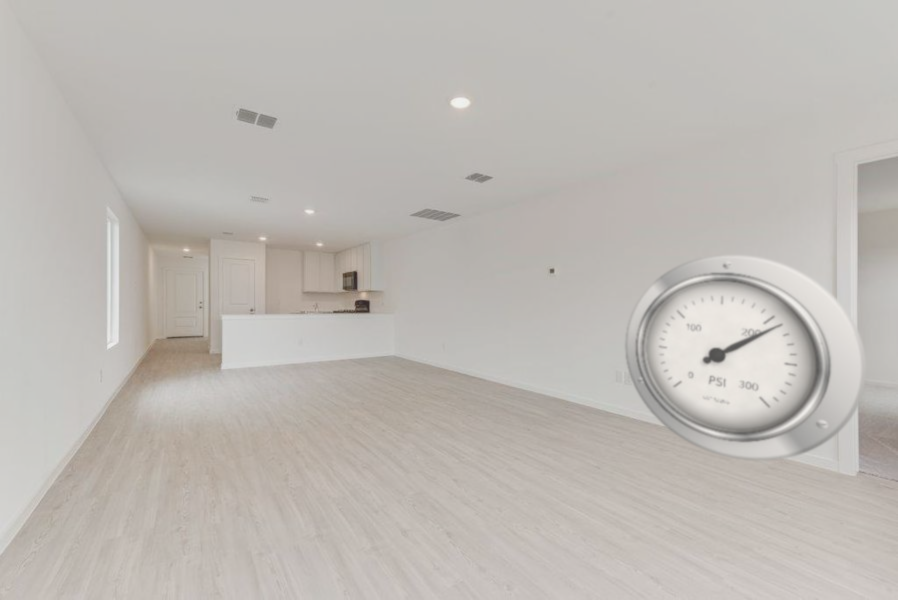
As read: 210
